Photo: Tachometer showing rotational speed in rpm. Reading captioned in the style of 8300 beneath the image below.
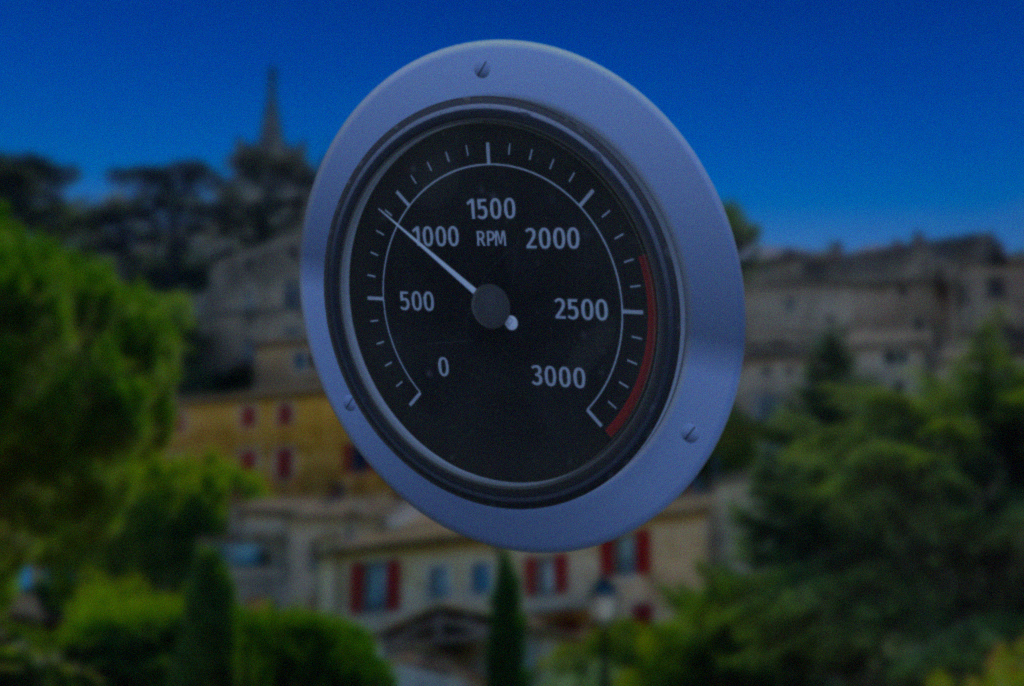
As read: 900
